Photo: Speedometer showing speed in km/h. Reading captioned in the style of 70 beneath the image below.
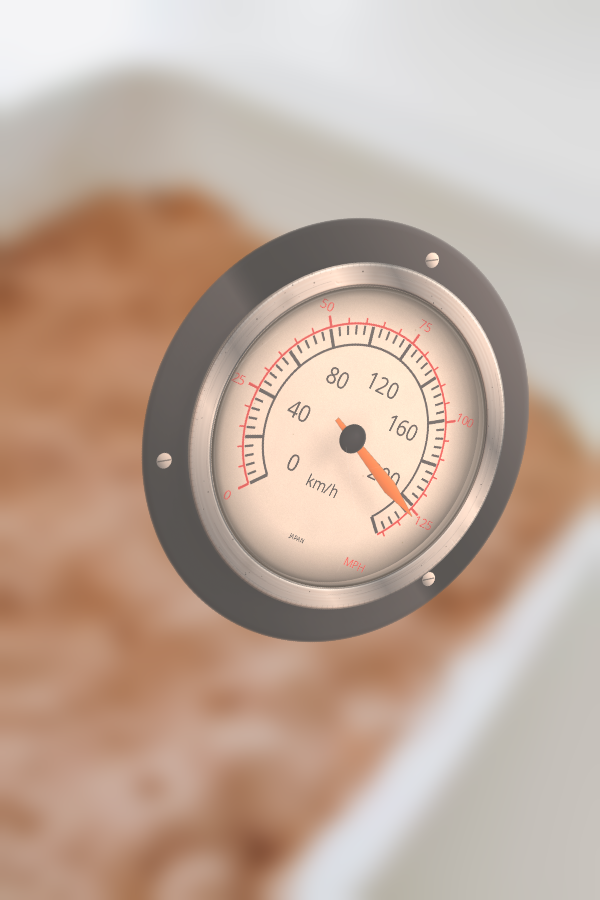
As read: 204
